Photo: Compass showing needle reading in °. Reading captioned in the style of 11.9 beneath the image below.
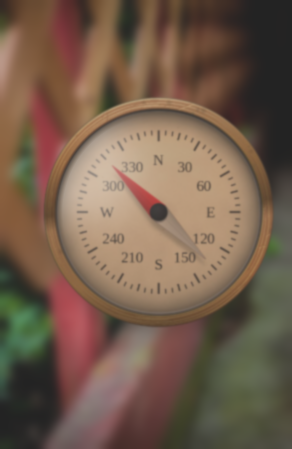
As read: 315
